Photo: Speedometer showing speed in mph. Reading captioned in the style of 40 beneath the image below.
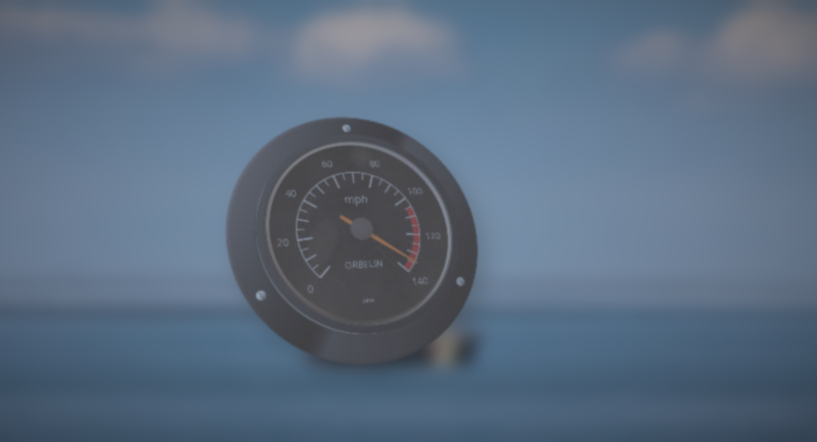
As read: 135
